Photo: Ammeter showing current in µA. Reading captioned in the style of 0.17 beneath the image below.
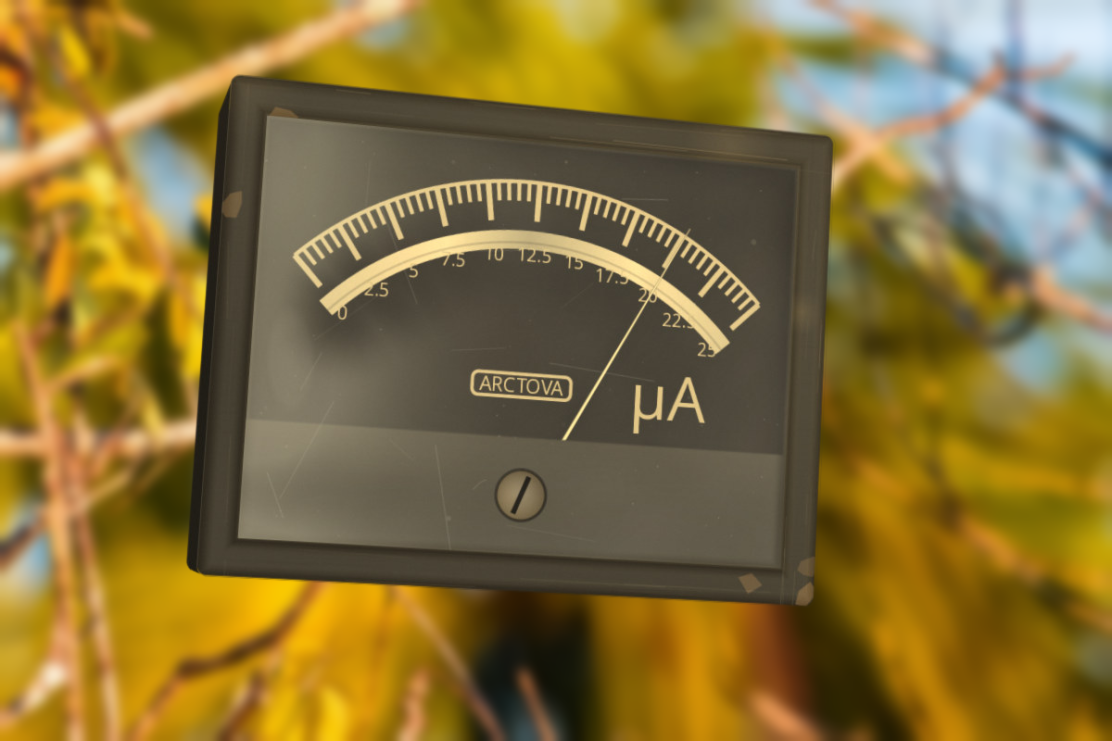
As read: 20
